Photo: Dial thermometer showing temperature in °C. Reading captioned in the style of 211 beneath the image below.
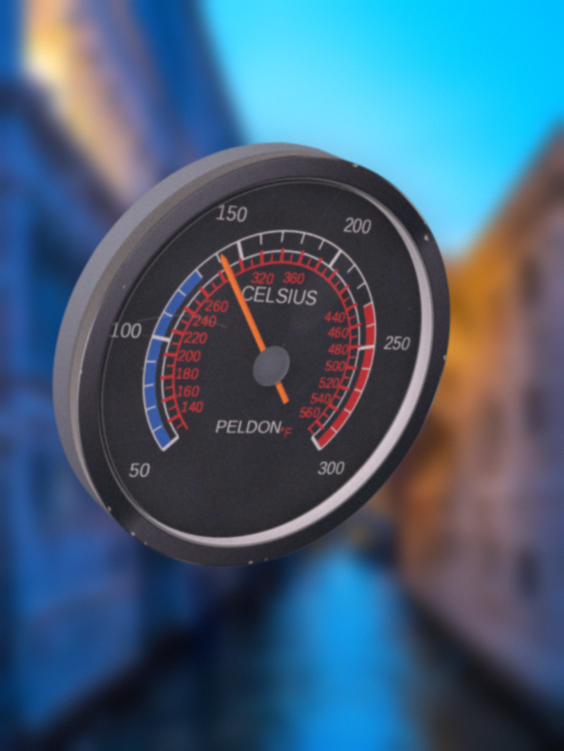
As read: 140
